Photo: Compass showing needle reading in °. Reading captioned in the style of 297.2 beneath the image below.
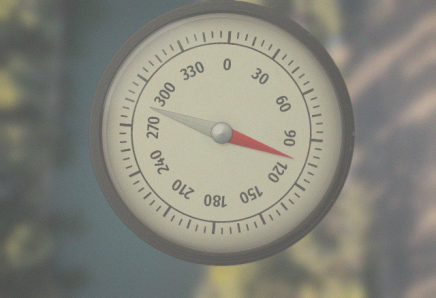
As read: 105
